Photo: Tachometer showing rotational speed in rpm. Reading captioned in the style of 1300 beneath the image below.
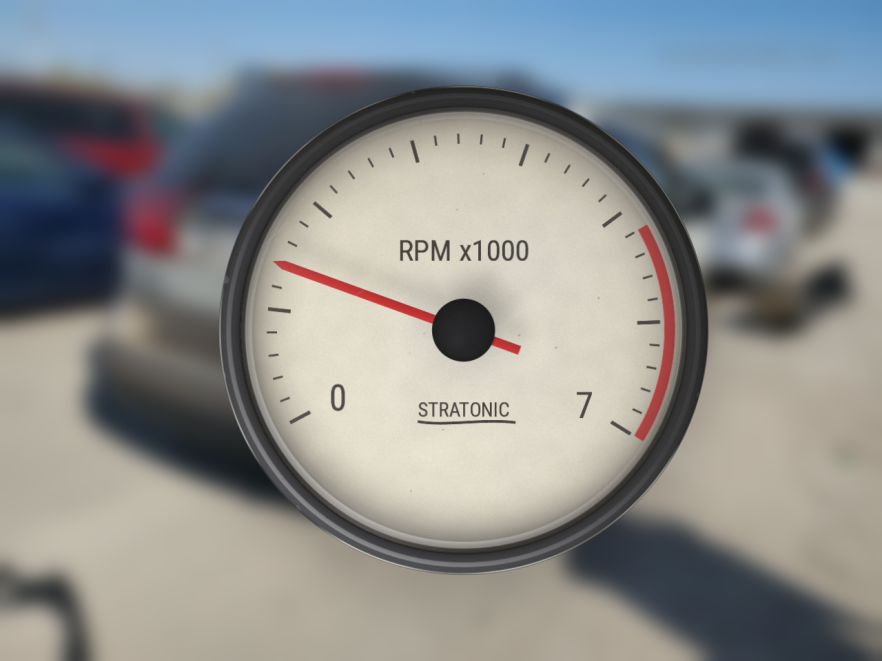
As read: 1400
